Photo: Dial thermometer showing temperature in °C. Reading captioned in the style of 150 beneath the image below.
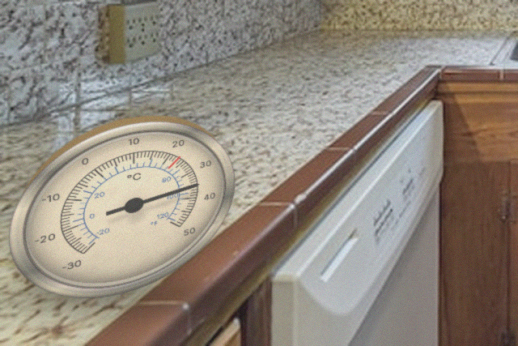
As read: 35
